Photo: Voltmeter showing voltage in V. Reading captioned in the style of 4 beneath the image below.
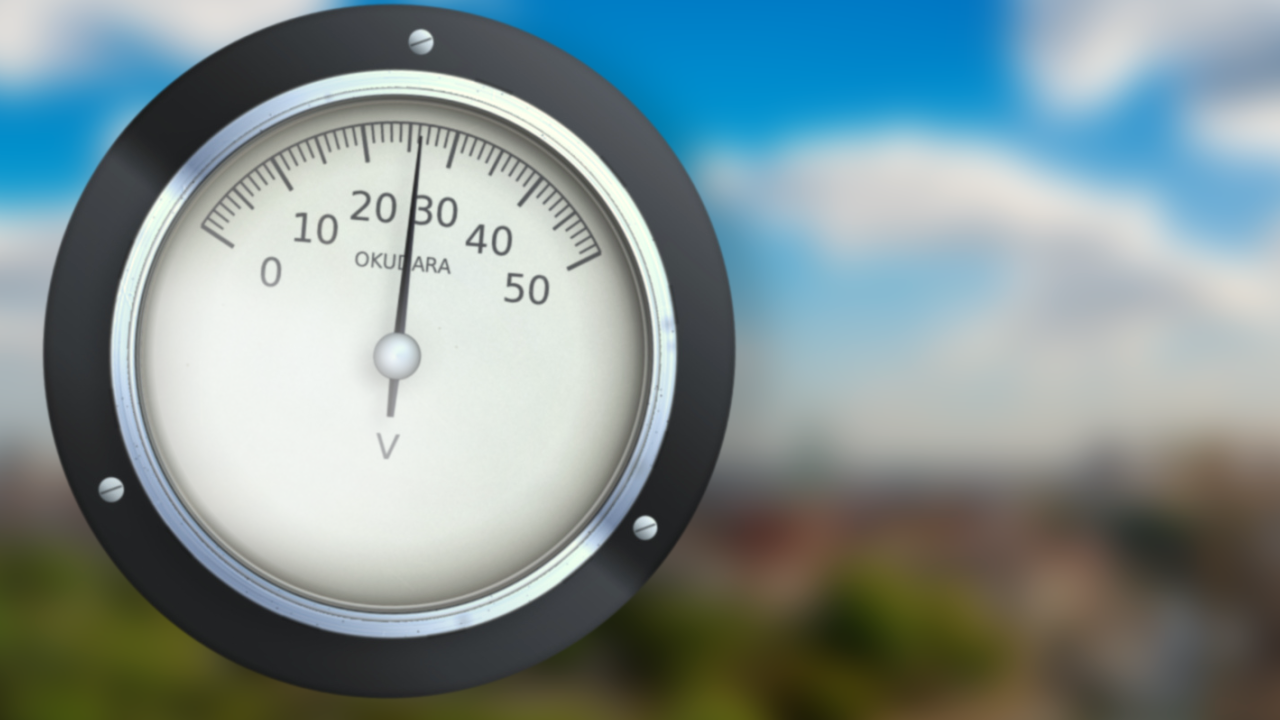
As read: 26
